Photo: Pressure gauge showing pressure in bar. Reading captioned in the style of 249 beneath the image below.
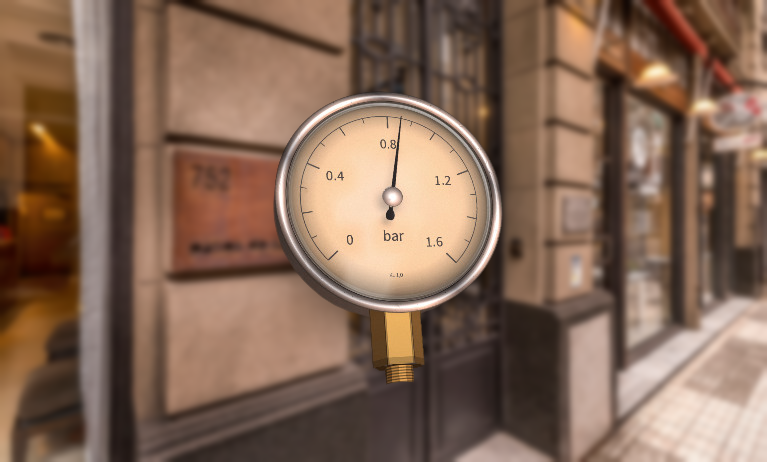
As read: 0.85
